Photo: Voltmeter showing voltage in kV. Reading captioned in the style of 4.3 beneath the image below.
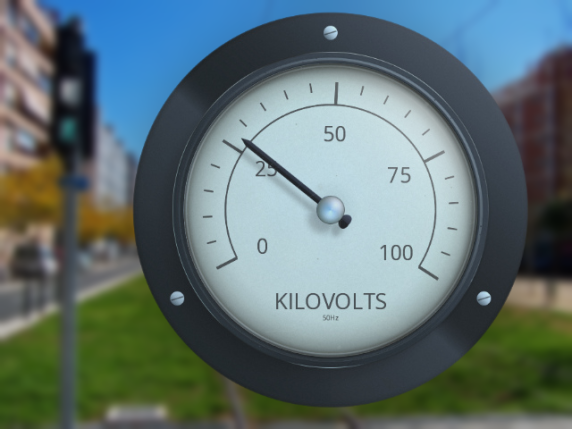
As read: 27.5
